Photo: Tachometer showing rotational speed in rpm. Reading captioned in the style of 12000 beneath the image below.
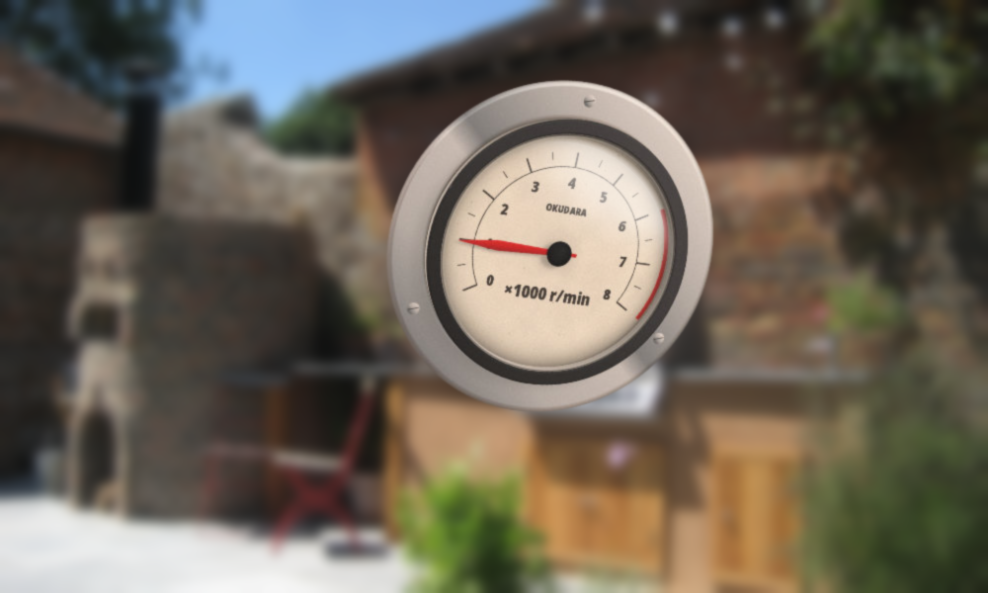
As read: 1000
